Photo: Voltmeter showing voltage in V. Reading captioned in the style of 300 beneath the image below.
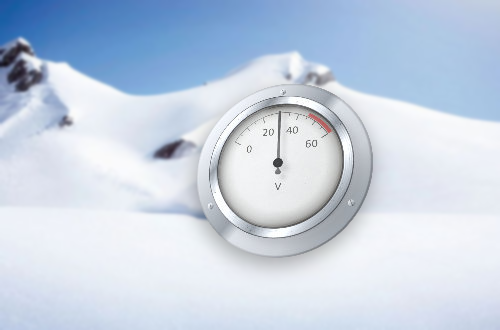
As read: 30
